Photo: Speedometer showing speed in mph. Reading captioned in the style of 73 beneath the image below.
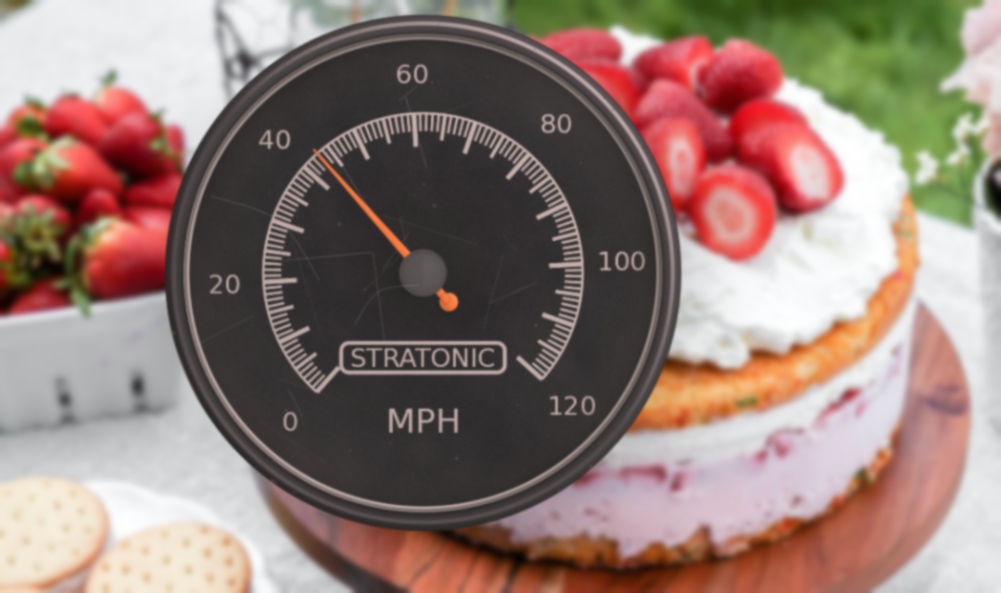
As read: 43
